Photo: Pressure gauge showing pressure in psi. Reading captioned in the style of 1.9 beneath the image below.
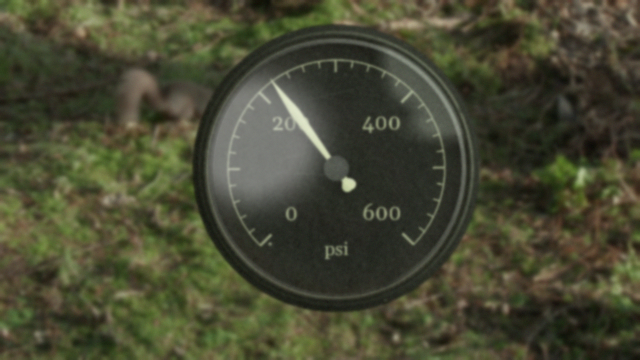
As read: 220
